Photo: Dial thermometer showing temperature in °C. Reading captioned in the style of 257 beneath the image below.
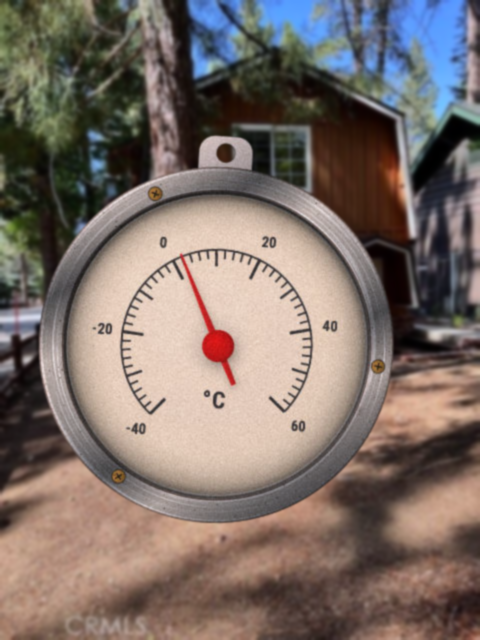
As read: 2
